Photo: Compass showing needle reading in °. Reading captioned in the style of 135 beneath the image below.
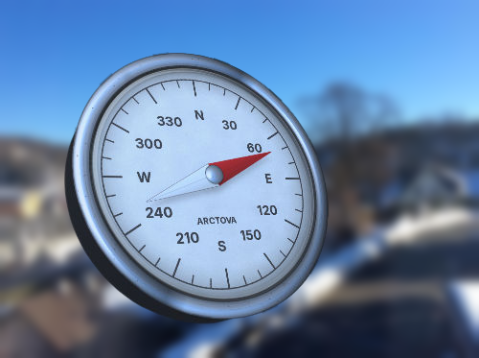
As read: 70
